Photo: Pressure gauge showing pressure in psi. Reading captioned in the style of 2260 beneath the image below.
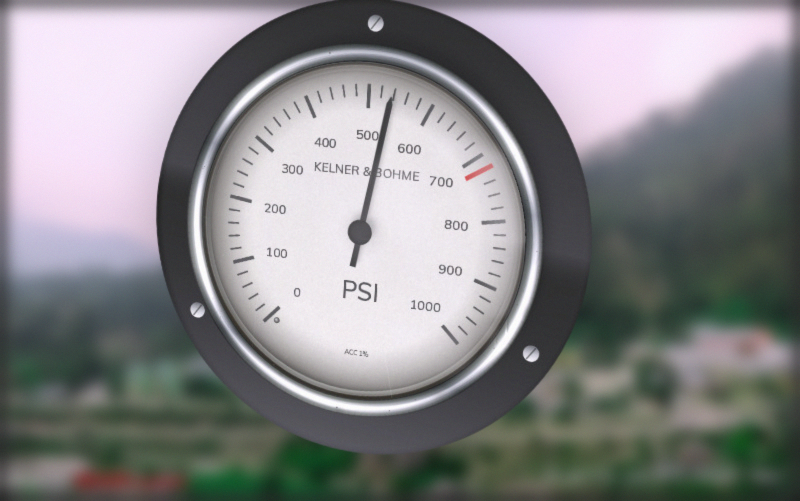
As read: 540
